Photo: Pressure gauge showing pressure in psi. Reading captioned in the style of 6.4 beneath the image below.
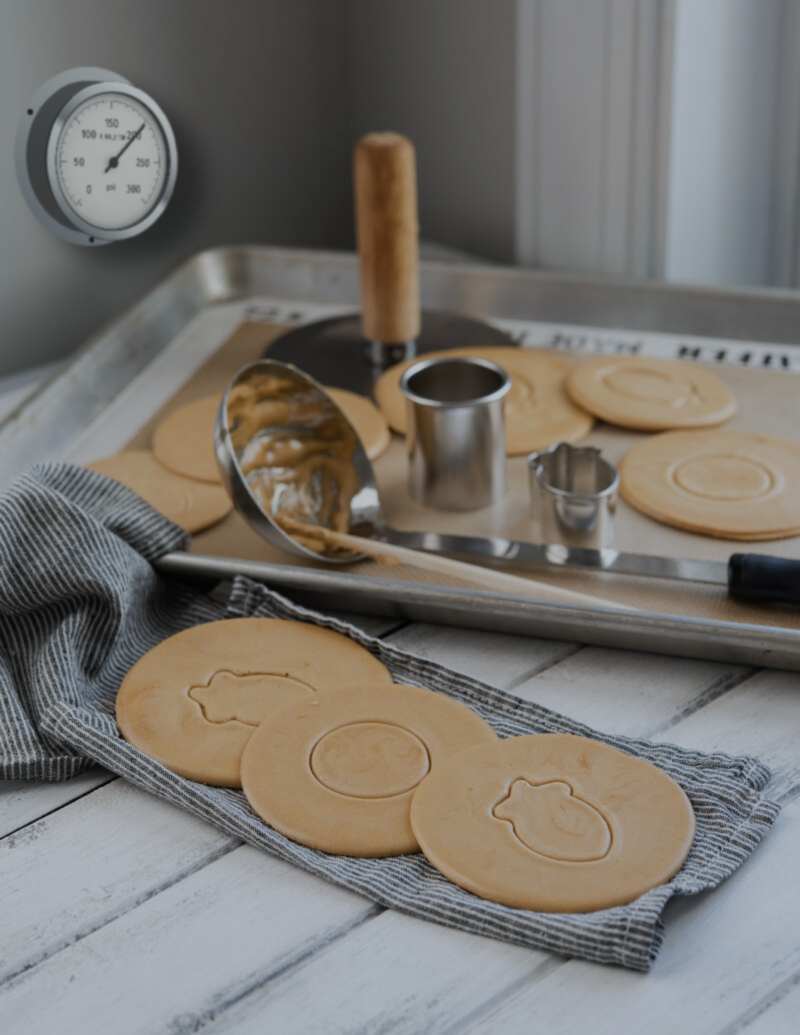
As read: 200
